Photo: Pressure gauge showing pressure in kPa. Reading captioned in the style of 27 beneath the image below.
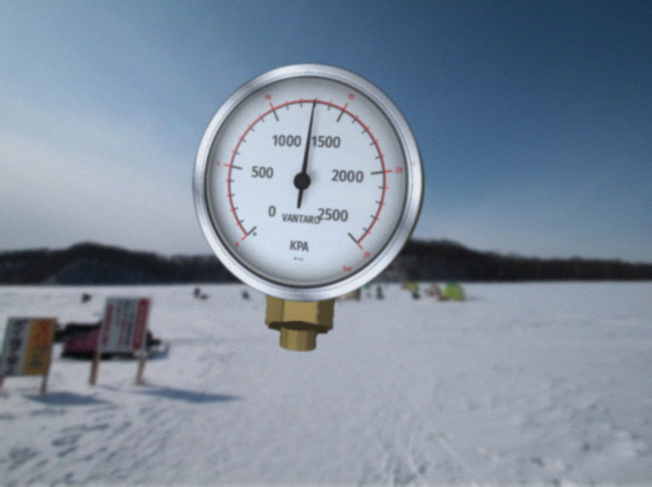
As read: 1300
